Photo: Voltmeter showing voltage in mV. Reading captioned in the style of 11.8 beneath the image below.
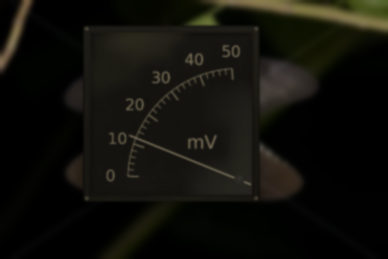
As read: 12
